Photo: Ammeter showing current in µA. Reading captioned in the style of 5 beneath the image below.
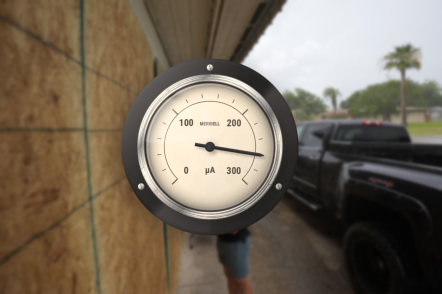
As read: 260
